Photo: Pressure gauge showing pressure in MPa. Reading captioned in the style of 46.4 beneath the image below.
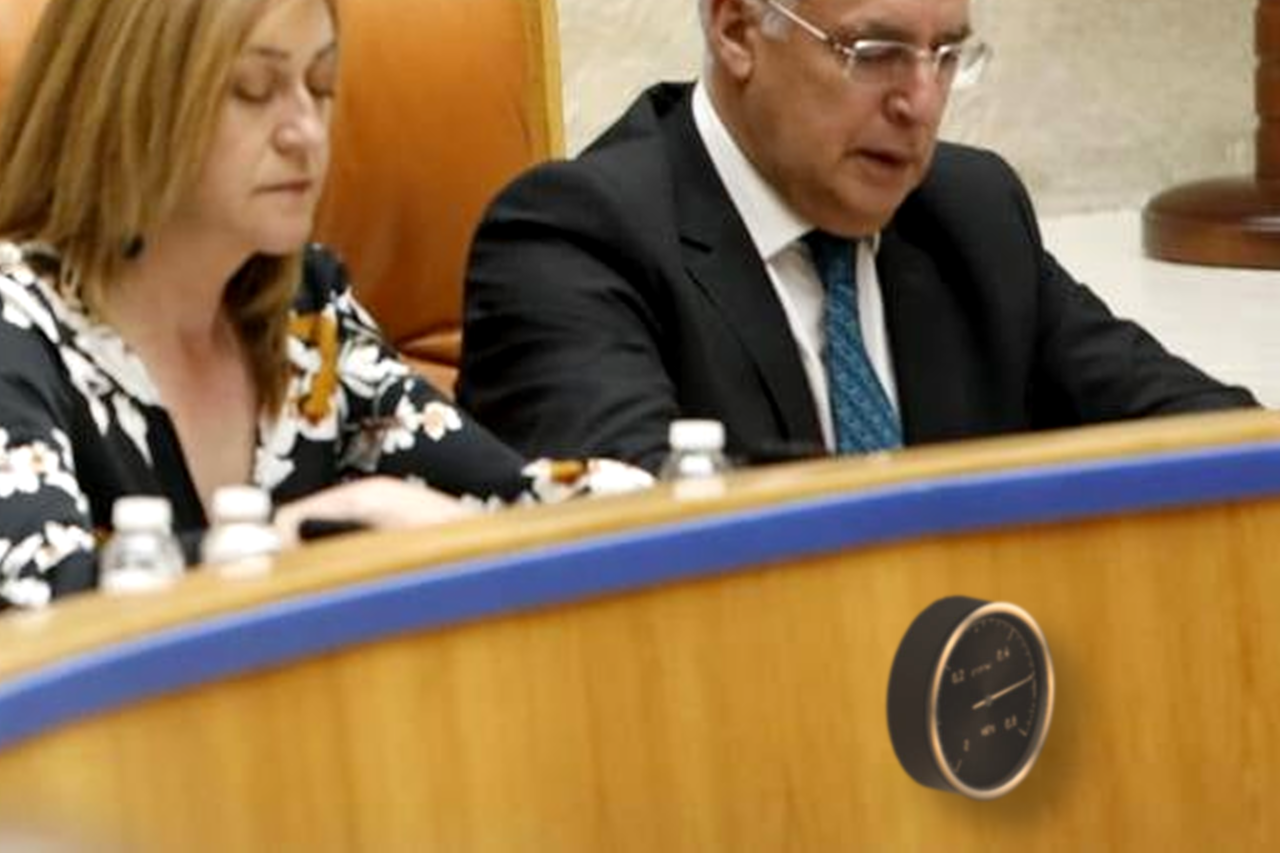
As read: 0.5
